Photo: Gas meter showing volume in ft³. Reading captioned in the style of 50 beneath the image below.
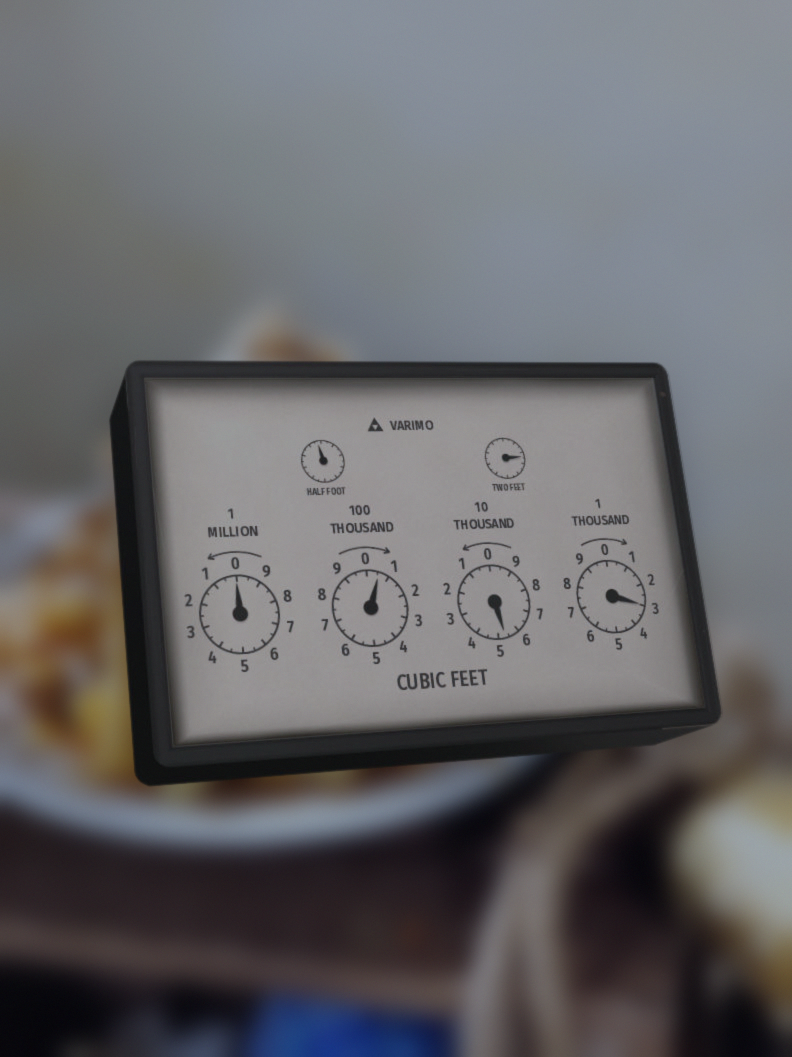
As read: 5300
